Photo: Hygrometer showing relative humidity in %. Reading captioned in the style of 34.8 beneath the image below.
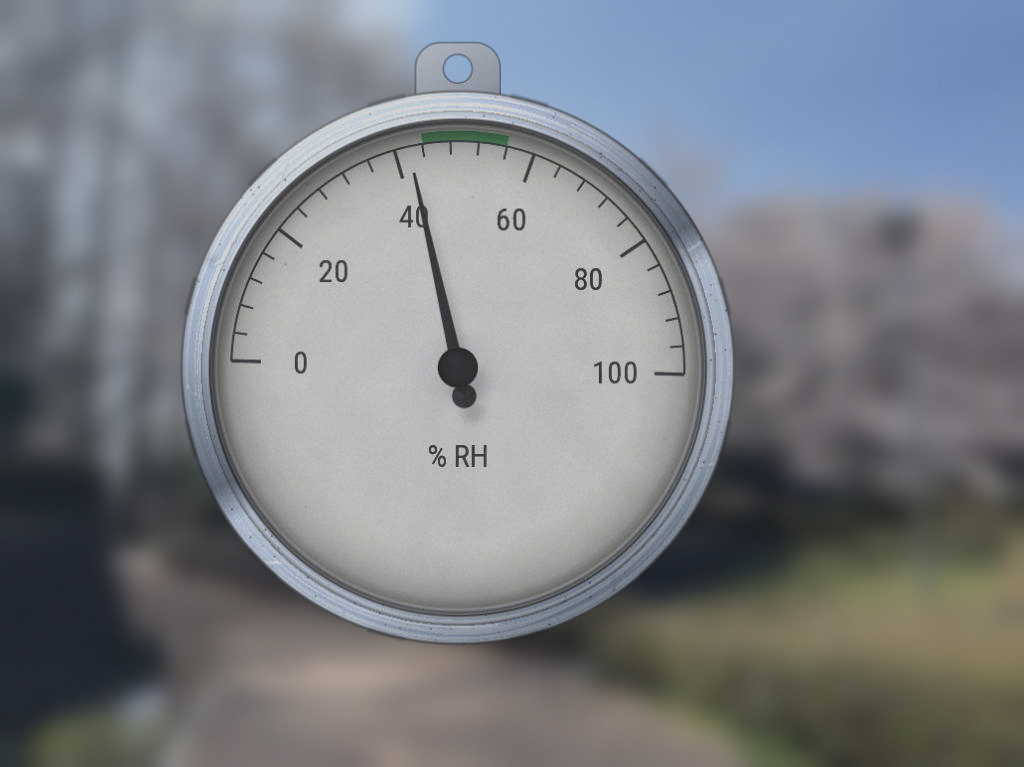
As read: 42
